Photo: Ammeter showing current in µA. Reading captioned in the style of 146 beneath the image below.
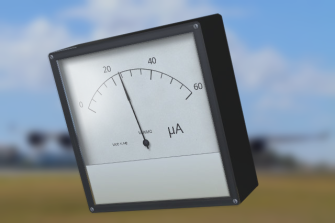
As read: 25
